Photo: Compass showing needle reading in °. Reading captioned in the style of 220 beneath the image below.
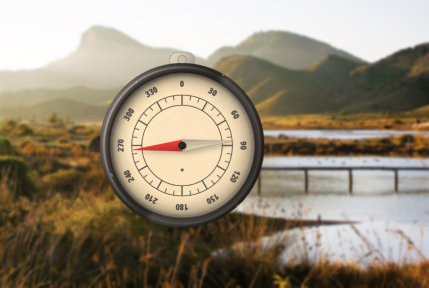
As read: 265
